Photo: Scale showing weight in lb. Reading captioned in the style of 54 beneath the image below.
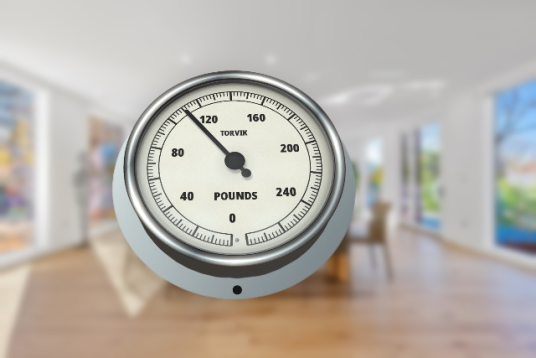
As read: 110
